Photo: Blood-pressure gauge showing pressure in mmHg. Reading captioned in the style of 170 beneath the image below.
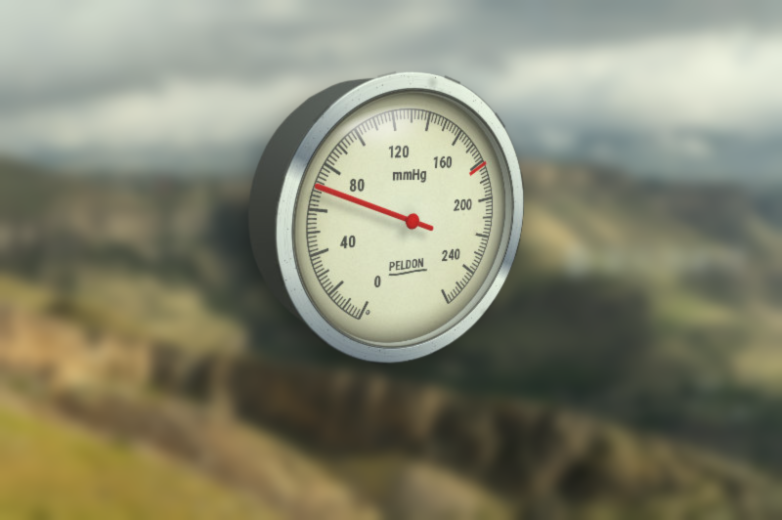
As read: 70
